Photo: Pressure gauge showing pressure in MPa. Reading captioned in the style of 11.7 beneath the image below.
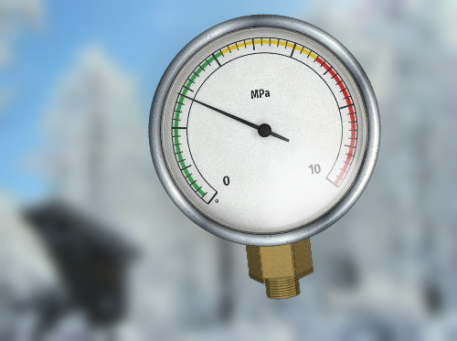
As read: 2.8
